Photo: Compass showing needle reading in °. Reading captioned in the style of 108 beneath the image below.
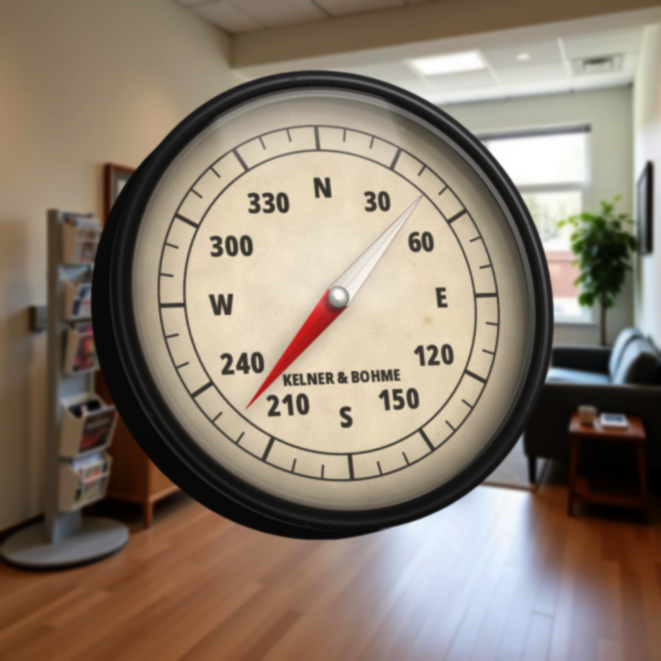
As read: 225
